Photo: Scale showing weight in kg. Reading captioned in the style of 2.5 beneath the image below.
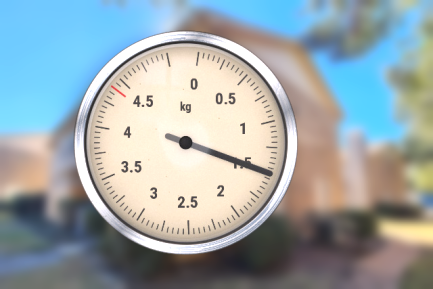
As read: 1.5
